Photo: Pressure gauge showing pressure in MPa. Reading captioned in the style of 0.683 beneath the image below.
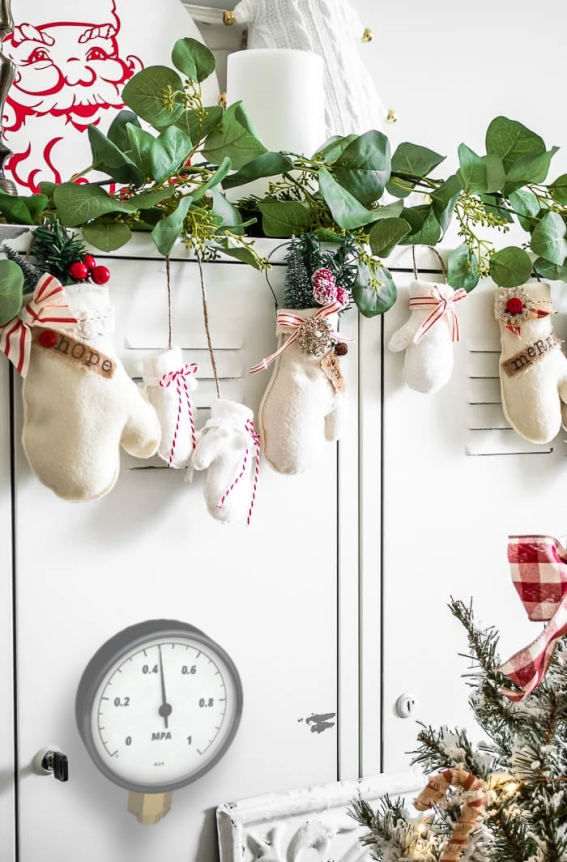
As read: 0.45
